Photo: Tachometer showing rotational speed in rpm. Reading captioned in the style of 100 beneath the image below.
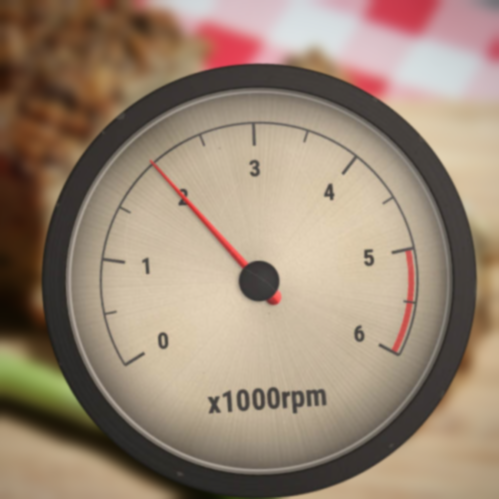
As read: 2000
